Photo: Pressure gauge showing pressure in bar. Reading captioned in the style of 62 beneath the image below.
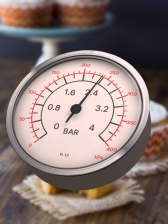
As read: 2.4
